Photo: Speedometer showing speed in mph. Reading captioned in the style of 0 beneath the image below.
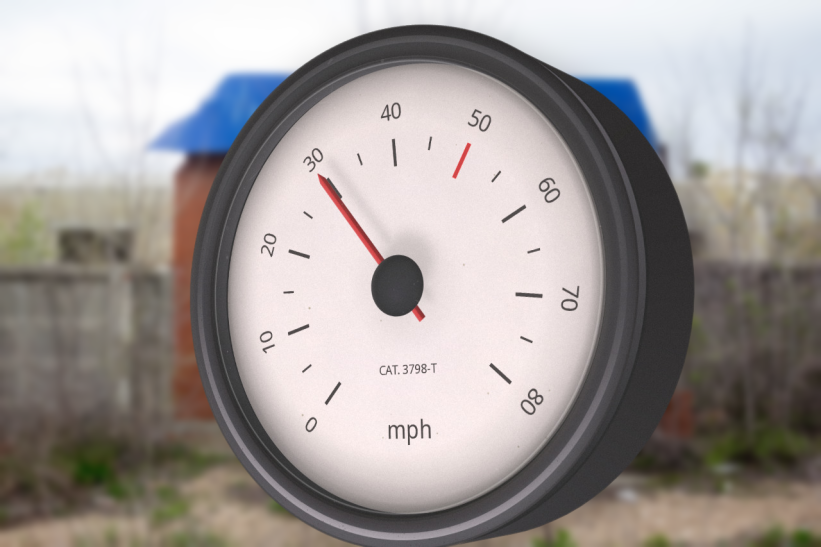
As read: 30
